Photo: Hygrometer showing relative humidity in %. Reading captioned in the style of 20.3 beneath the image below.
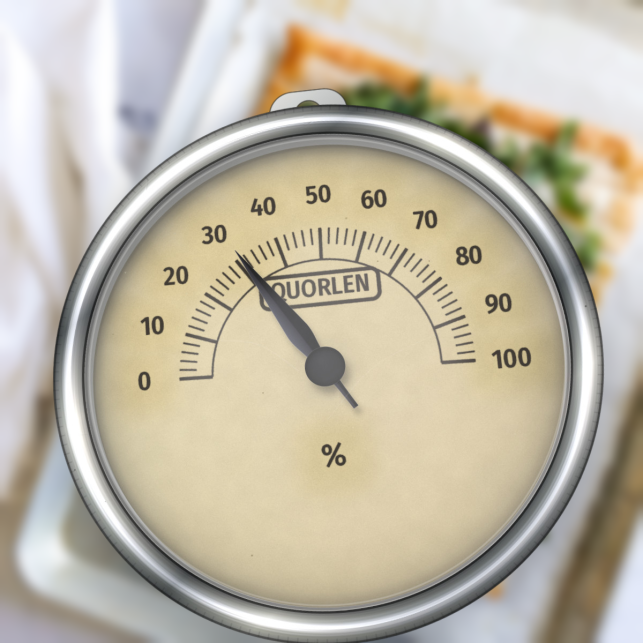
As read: 31
